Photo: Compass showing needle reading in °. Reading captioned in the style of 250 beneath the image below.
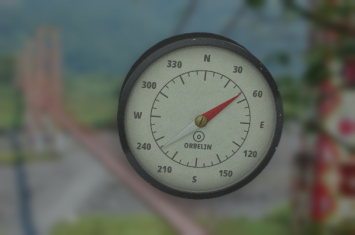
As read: 50
